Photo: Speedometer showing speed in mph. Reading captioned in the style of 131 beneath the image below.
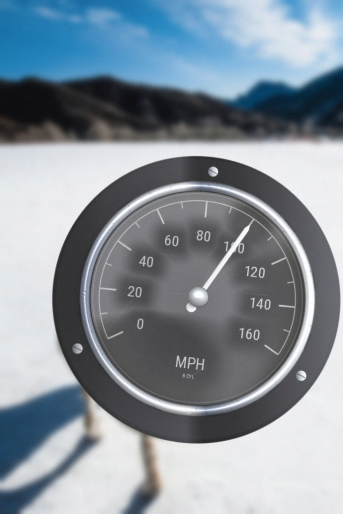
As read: 100
